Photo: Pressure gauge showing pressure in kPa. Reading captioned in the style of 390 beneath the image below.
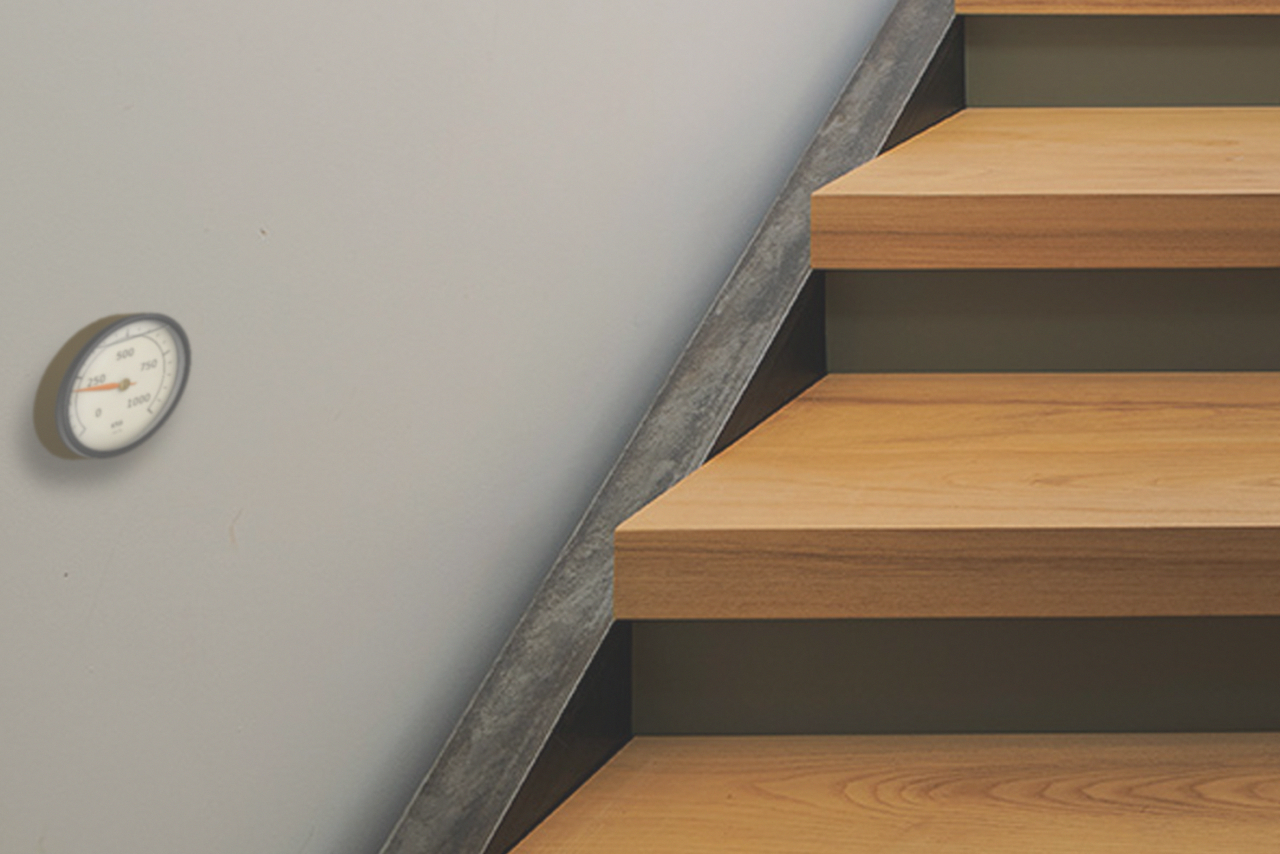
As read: 200
